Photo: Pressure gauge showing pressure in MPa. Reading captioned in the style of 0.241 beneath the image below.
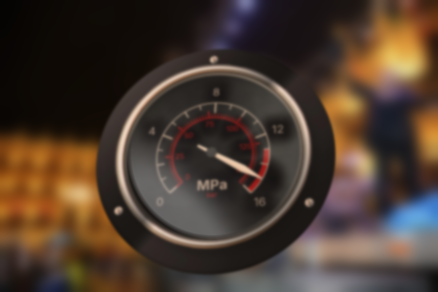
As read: 15
